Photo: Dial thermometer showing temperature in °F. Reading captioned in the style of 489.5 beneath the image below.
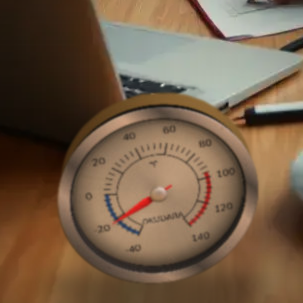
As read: -20
